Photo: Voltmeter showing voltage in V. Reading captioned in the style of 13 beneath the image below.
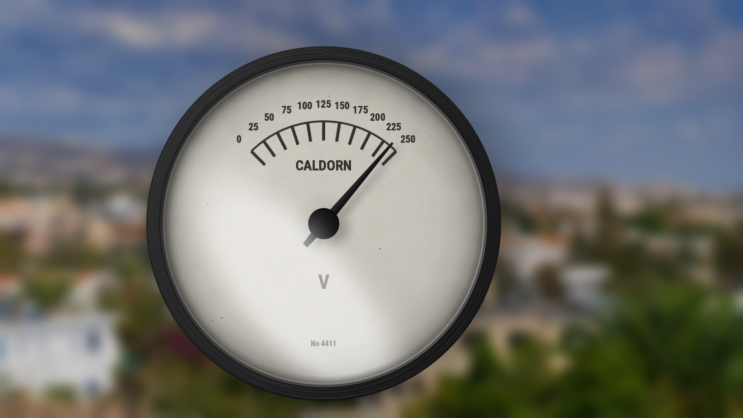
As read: 237.5
